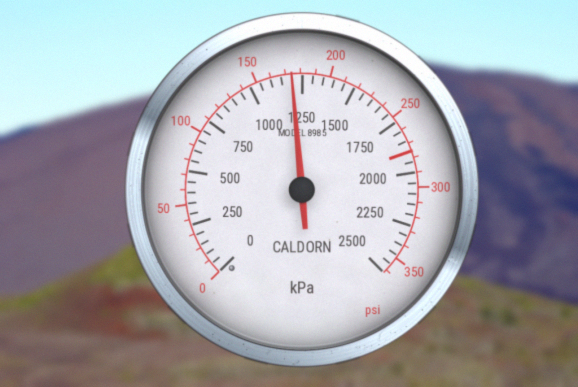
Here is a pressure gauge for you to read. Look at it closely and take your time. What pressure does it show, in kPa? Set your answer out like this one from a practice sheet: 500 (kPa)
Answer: 1200 (kPa)
